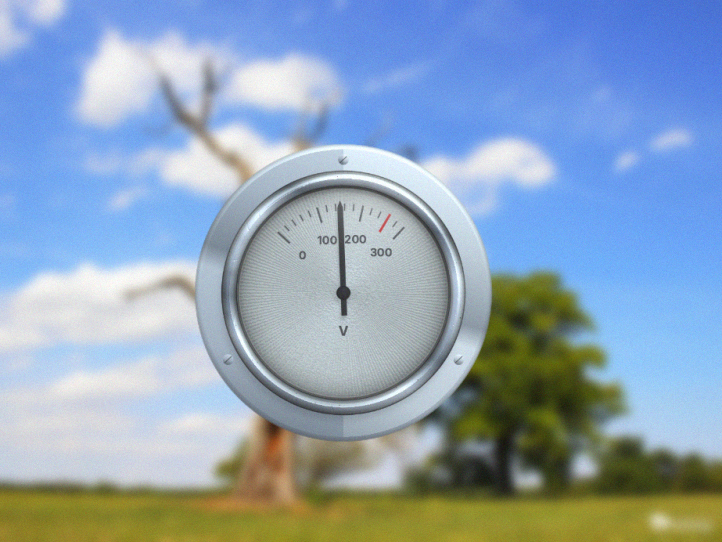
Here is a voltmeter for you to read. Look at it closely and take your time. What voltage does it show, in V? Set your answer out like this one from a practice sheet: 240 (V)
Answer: 150 (V)
